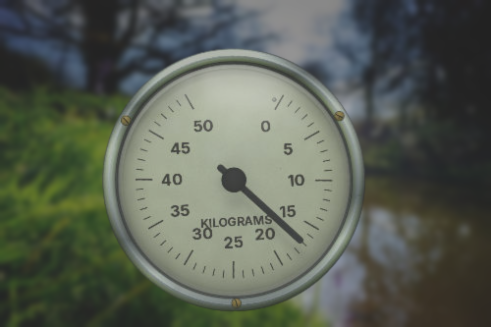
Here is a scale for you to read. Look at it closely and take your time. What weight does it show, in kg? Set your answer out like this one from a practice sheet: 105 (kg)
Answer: 17 (kg)
